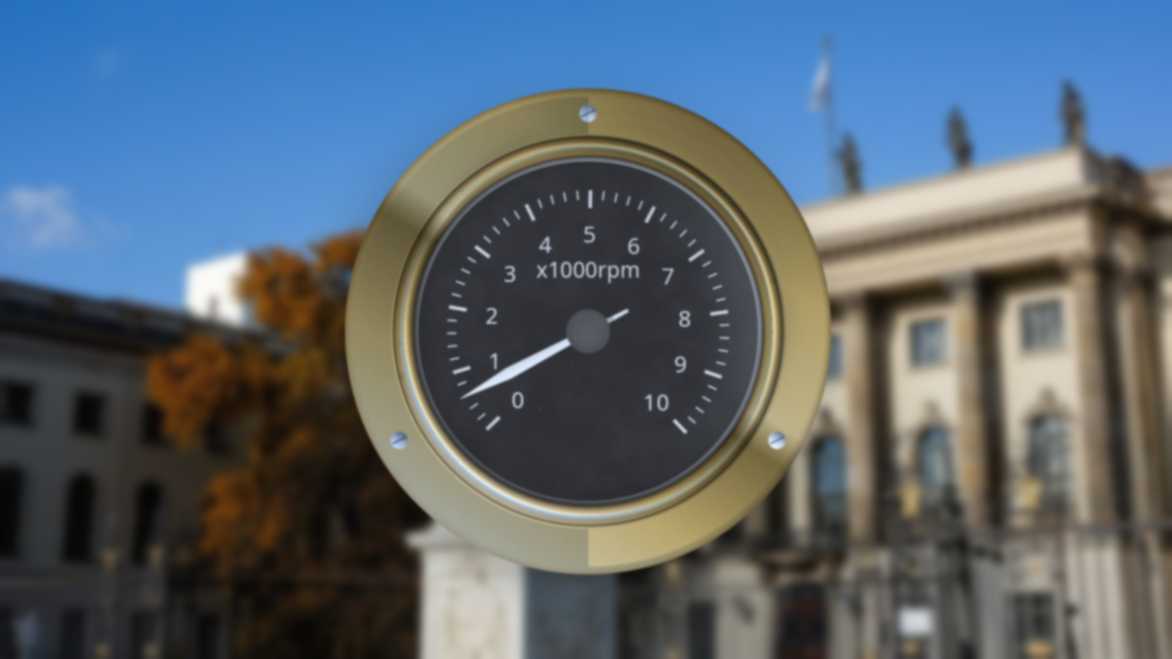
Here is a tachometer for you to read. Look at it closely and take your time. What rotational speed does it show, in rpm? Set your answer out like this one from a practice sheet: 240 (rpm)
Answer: 600 (rpm)
